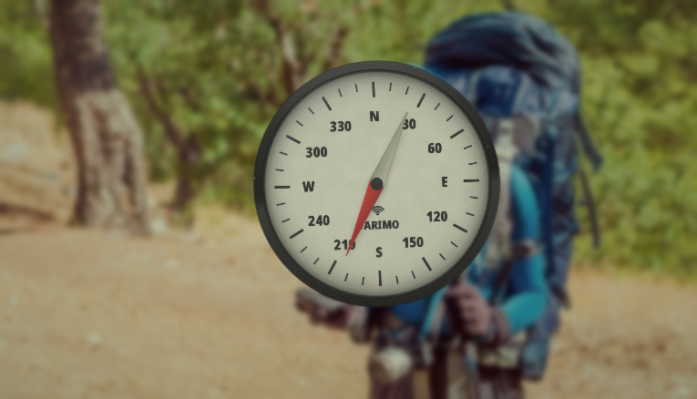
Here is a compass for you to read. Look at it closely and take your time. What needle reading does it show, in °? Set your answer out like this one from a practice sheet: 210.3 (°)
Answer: 205 (°)
